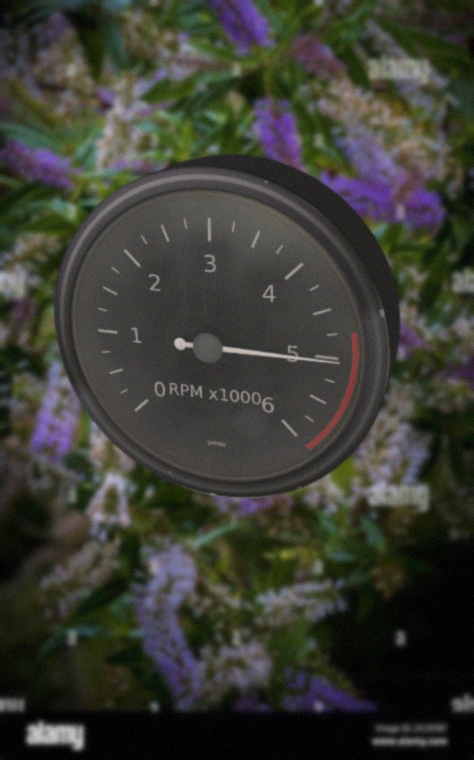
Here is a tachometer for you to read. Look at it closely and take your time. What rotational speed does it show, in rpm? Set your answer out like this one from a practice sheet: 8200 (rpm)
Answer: 5000 (rpm)
